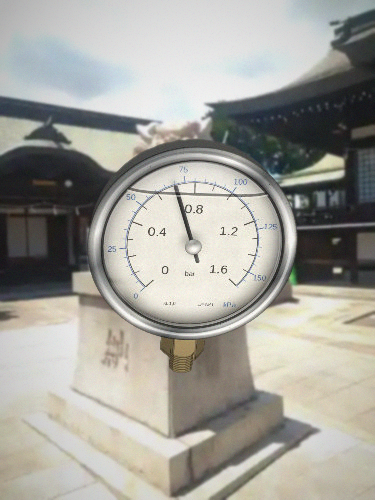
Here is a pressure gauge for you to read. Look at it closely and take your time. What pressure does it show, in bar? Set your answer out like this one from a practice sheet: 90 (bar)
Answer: 0.7 (bar)
